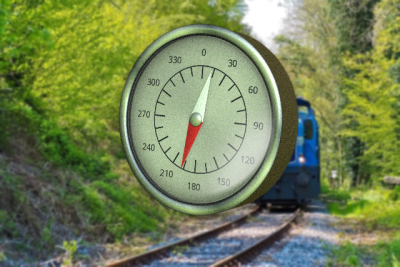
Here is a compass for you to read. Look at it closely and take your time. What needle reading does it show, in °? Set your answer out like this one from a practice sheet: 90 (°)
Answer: 195 (°)
